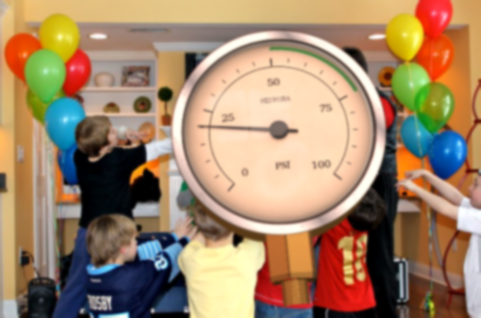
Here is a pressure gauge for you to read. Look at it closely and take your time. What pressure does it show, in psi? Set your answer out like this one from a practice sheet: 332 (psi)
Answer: 20 (psi)
